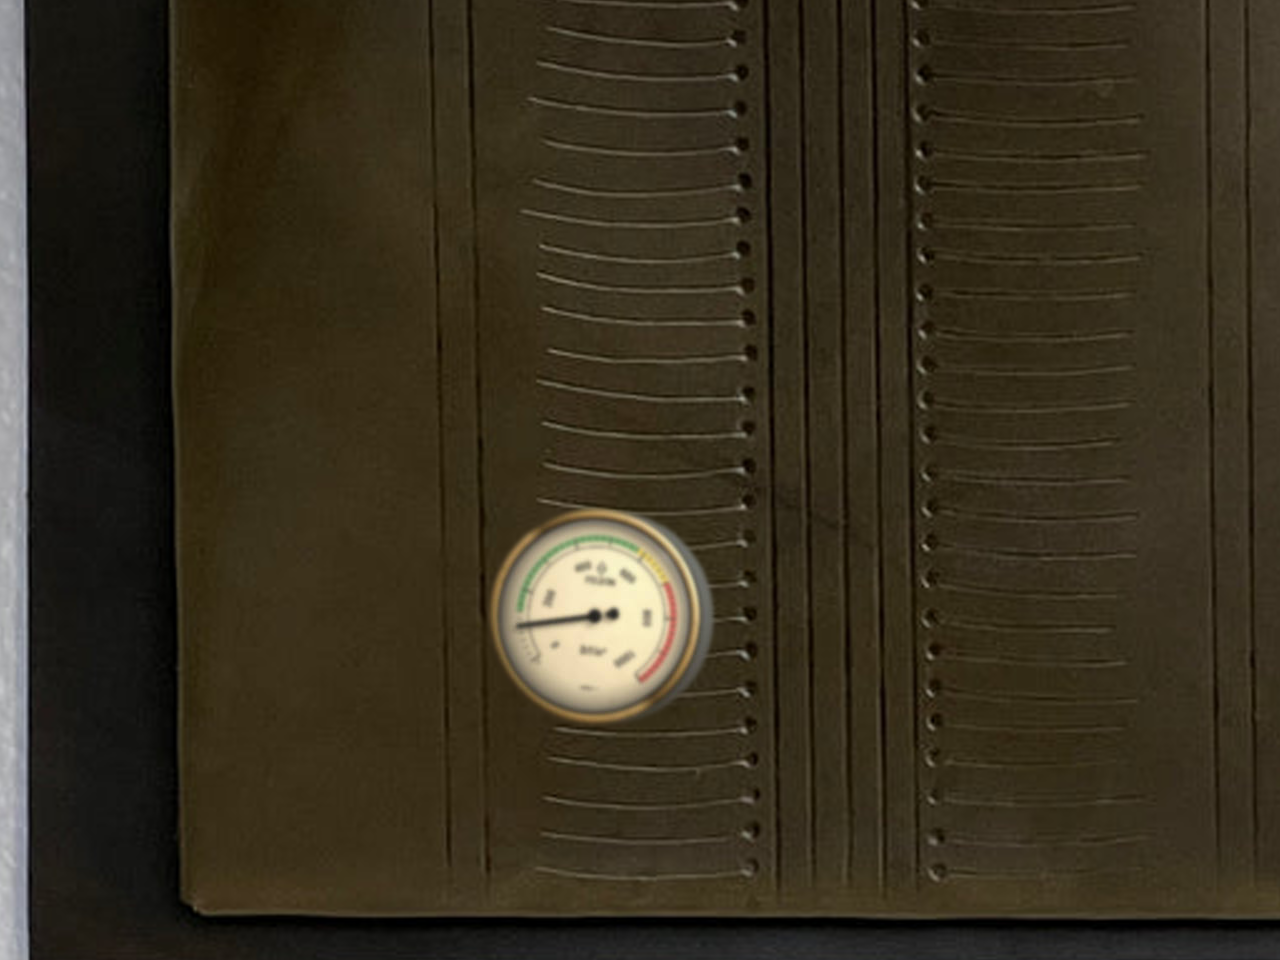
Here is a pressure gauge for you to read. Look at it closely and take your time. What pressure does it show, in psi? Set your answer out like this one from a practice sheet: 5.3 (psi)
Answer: 100 (psi)
